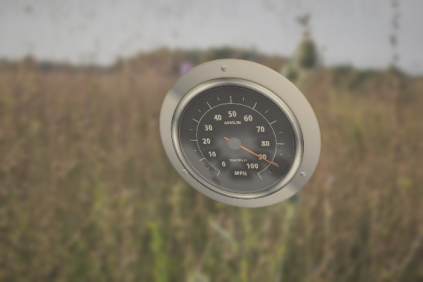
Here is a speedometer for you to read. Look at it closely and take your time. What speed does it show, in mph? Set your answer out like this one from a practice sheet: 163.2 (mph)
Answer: 90 (mph)
